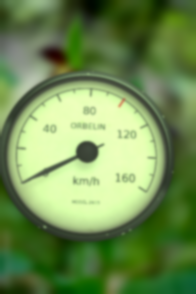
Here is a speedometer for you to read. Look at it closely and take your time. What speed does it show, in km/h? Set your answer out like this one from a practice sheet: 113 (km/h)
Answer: 0 (km/h)
